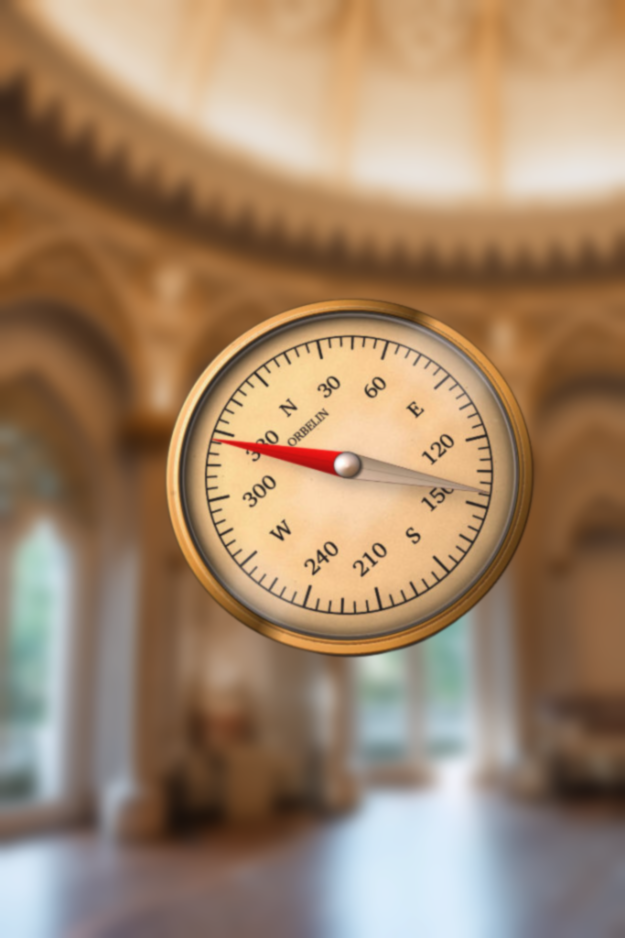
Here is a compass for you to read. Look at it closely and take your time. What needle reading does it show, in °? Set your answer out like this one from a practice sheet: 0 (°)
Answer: 325 (°)
